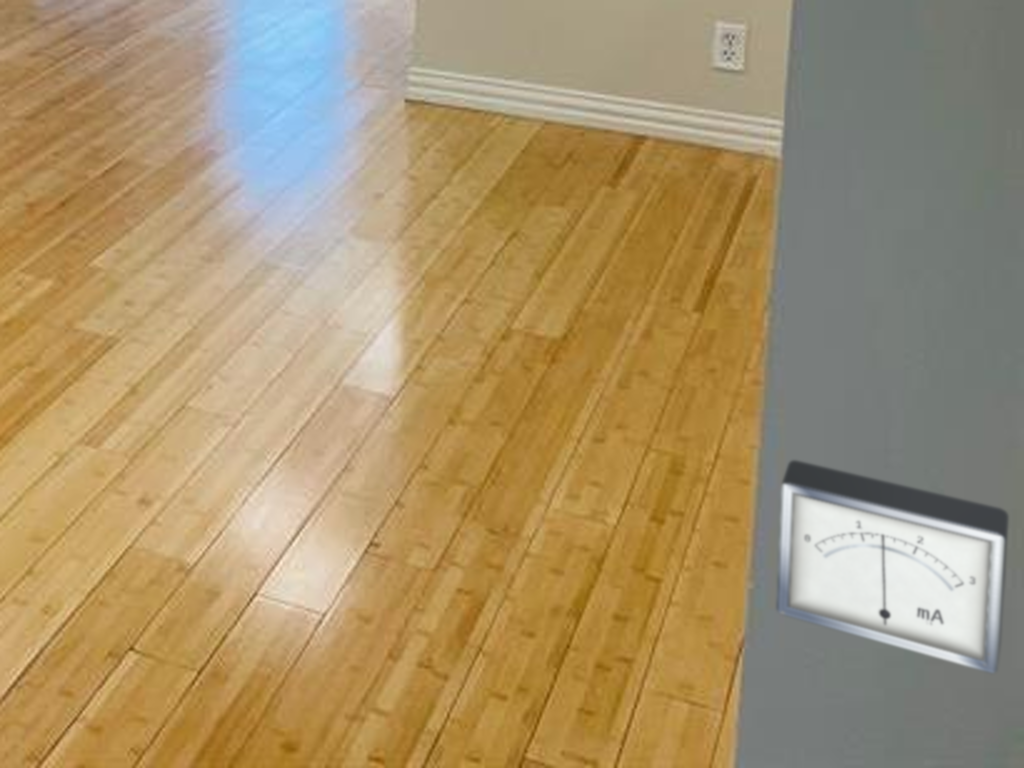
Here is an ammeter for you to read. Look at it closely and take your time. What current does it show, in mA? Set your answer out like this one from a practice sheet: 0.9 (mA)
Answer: 1.4 (mA)
